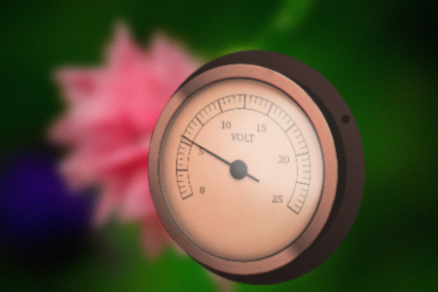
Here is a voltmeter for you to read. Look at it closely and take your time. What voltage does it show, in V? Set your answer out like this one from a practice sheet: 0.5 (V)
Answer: 5.5 (V)
